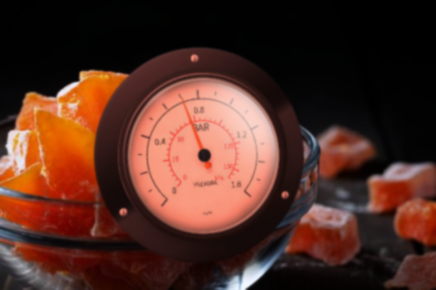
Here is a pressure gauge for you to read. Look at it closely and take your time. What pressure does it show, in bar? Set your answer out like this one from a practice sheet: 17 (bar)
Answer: 0.7 (bar)
